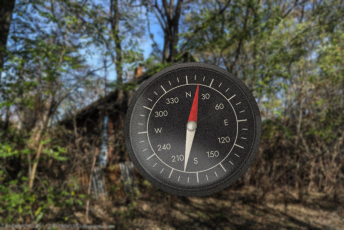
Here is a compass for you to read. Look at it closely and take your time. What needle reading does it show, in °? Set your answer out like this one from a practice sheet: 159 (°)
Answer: 15 (°)
